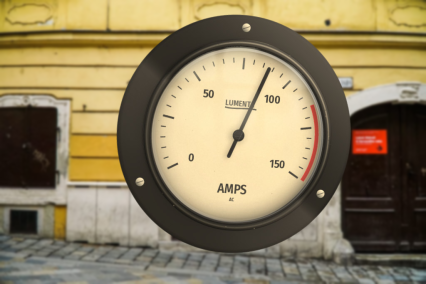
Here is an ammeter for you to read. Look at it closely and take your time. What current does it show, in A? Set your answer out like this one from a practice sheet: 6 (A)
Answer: 87.5 (A)
